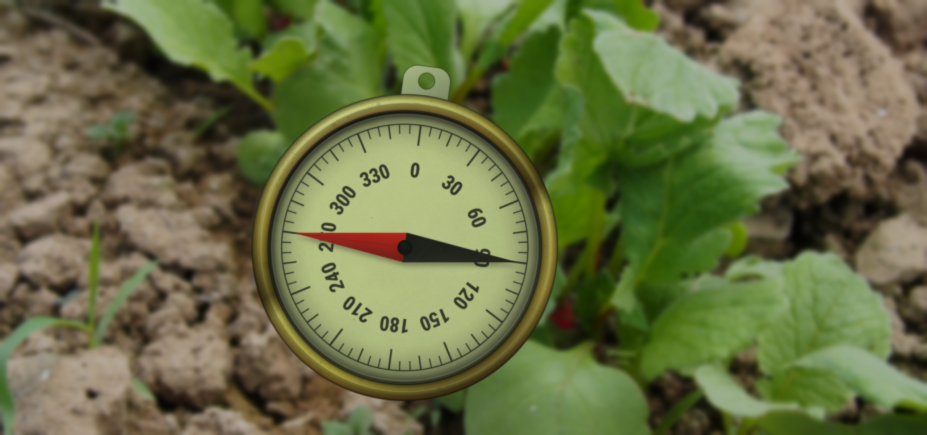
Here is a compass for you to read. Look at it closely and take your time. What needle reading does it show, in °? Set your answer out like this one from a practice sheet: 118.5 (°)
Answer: 270 (°)
